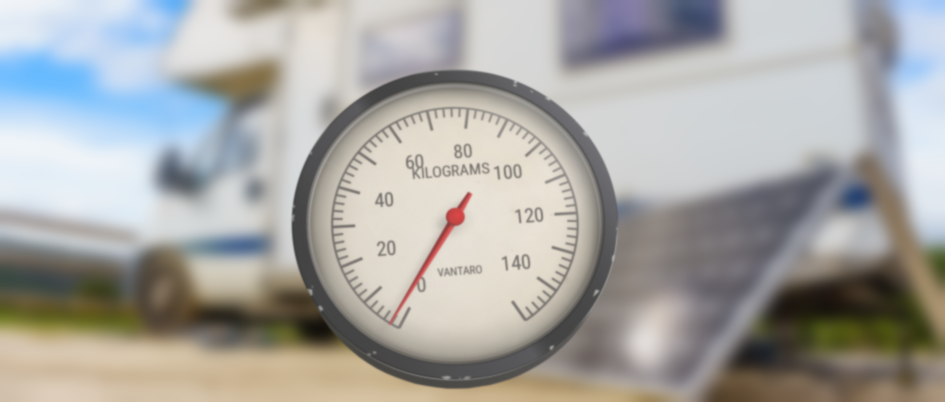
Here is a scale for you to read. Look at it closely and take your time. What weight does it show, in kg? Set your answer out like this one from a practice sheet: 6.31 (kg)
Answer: 2 (kg)
